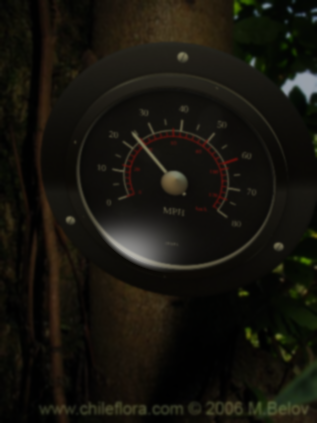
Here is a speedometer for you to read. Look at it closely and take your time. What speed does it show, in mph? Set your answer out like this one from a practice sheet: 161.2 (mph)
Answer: 25 (mph)
